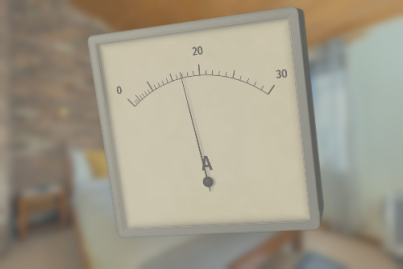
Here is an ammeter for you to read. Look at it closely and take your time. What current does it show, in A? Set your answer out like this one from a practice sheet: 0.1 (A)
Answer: 17 (A)
